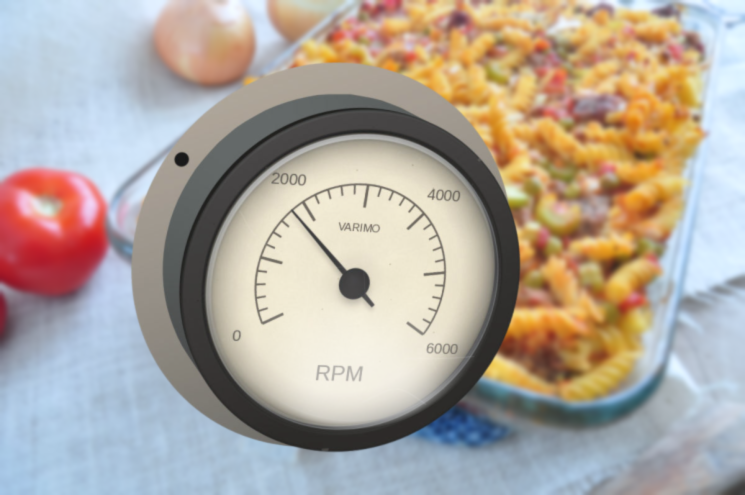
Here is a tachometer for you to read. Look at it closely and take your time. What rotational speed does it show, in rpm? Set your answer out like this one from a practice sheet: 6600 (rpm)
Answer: 1800 (rpm)
